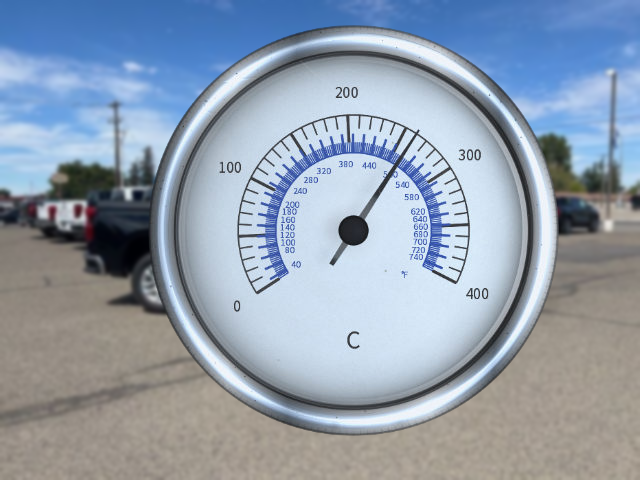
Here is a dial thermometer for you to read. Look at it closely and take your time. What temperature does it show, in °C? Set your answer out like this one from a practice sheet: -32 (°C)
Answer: 260 (°C)
